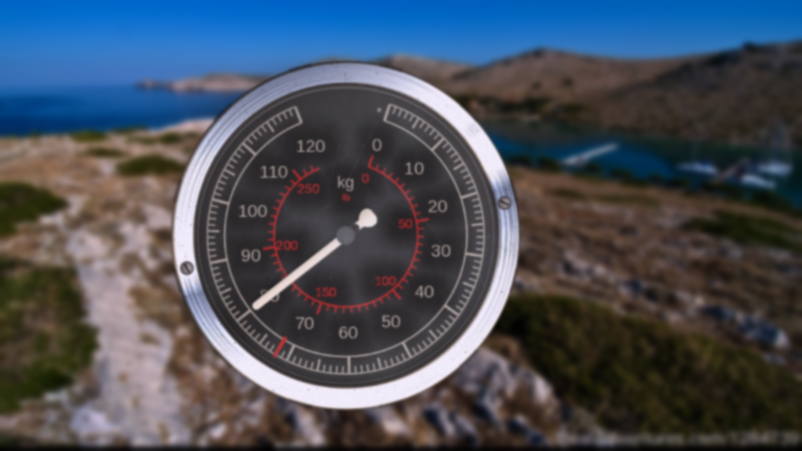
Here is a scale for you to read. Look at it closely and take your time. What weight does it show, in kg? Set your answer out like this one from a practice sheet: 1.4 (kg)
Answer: 80 (kg)
